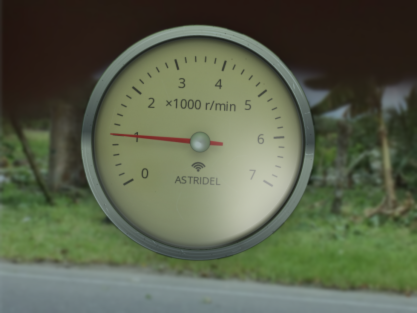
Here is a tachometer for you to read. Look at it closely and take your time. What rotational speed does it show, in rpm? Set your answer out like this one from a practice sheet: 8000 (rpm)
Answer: 1000 (rpm)
